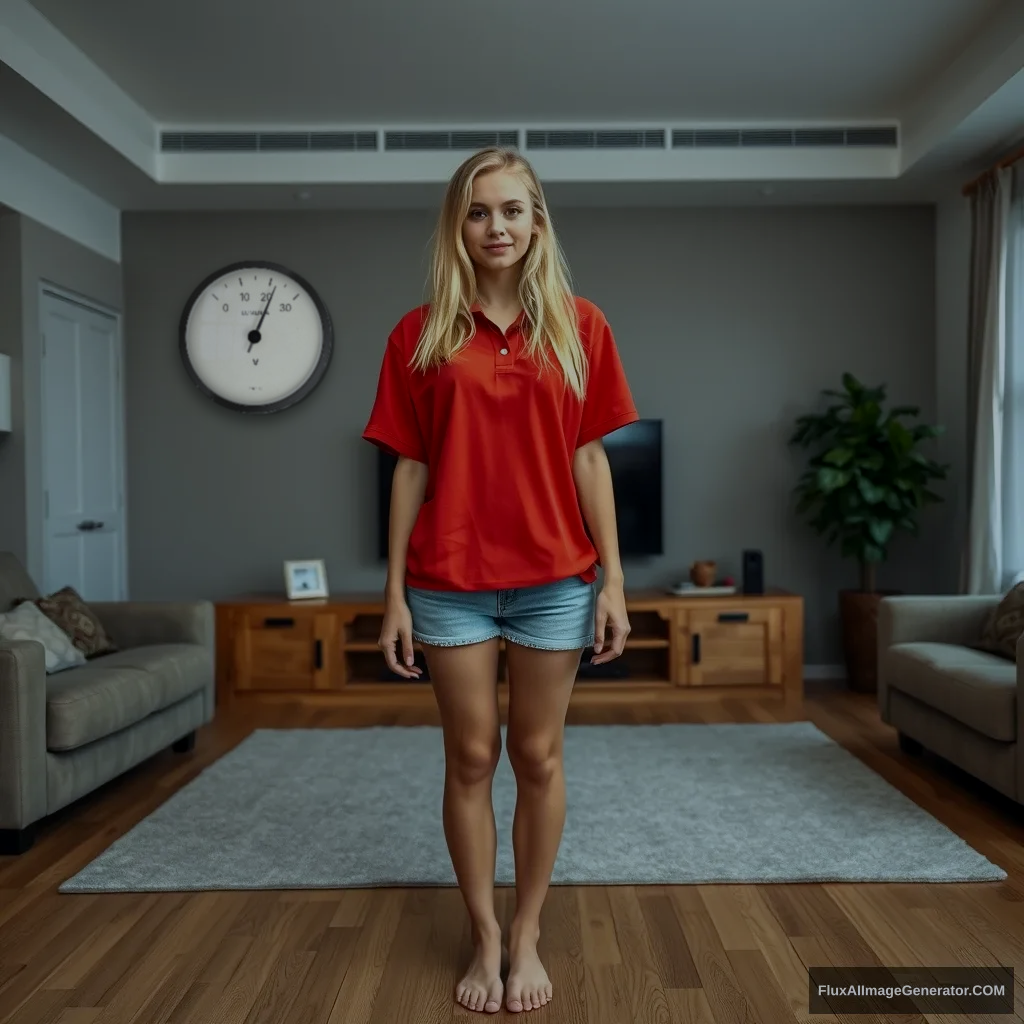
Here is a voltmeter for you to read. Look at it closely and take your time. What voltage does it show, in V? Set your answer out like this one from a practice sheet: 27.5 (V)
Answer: 22.5 (V)
